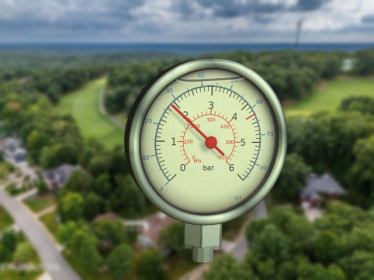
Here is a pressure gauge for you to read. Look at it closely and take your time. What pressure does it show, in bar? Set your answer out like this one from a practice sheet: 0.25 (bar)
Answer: 1.9 (bar)
